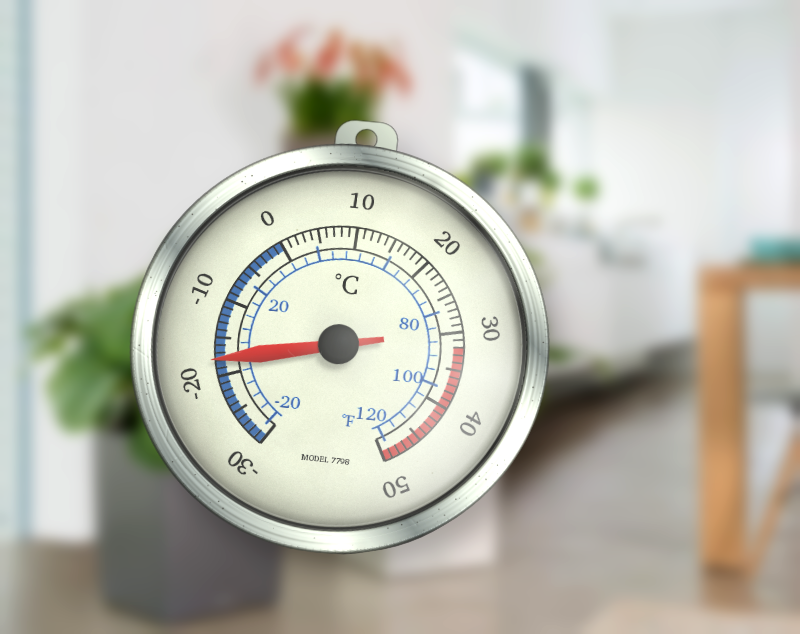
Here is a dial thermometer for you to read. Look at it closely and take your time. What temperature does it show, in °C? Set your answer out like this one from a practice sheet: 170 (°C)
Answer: -18 (°C)
